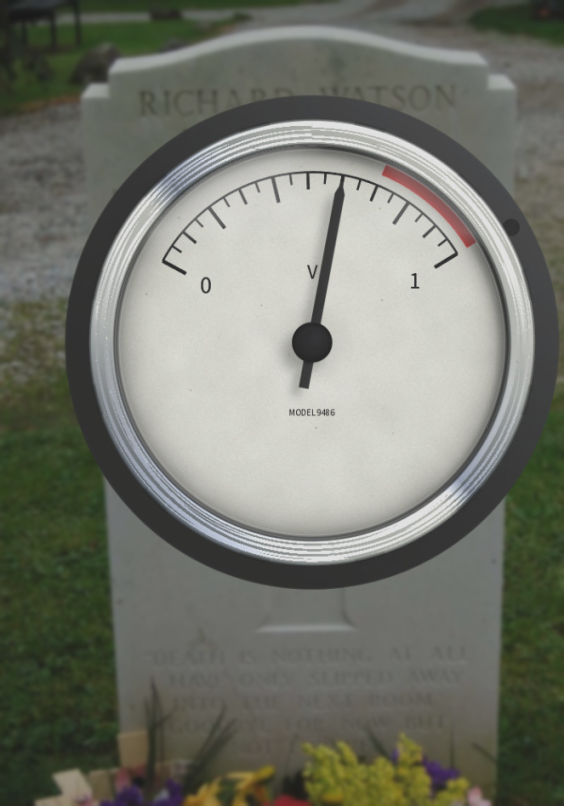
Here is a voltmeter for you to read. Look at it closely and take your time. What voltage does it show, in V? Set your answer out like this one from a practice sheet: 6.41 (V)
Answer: 0.6 (V)
